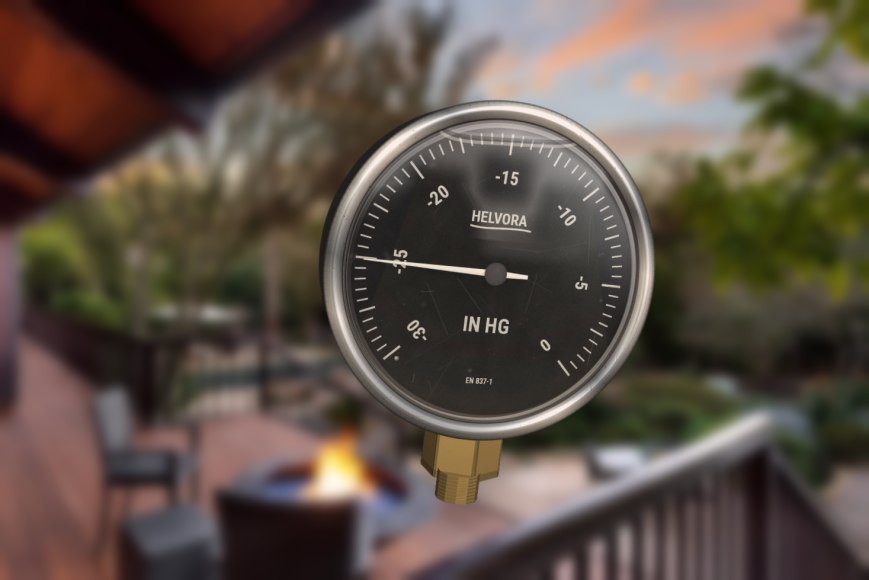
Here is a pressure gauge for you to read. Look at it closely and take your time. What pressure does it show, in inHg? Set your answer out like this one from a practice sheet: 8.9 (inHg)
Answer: -25 (inHg)
